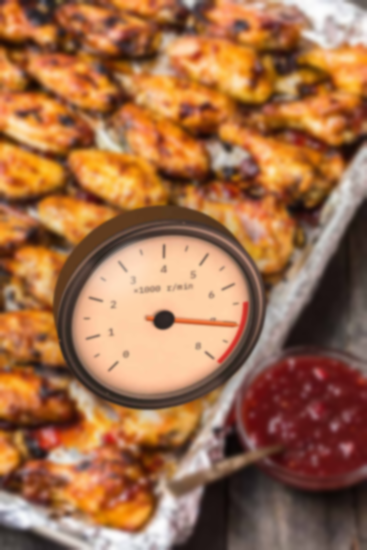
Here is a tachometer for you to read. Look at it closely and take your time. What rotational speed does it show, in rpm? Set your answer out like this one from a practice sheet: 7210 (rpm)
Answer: 7000 (rpm)
